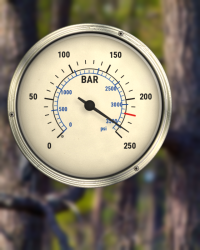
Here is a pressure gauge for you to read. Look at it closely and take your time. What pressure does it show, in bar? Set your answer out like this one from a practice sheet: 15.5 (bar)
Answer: 240 (bar)
